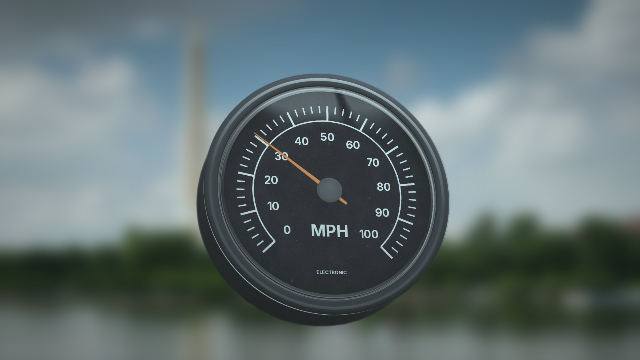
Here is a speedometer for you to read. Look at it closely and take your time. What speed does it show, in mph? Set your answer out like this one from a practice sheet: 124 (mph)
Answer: 30 (mph)
